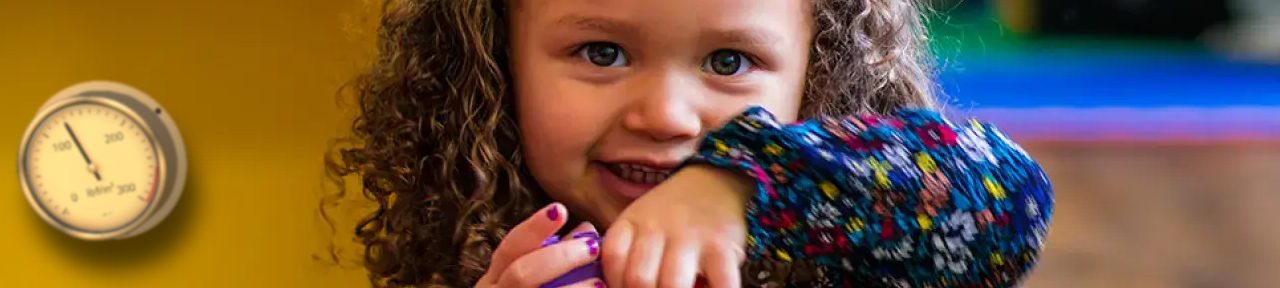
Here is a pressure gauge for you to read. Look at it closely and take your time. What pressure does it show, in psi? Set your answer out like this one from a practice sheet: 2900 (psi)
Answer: 130 (psi)
